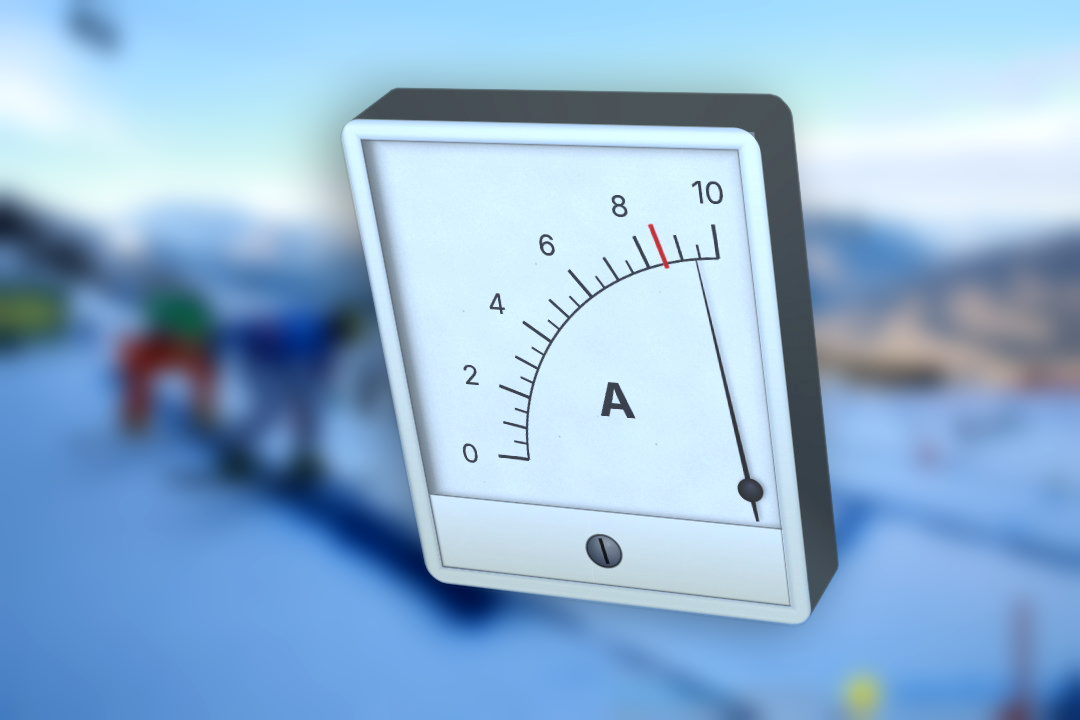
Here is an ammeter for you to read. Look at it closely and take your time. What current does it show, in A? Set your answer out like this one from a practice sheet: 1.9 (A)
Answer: 9.5 (A)
